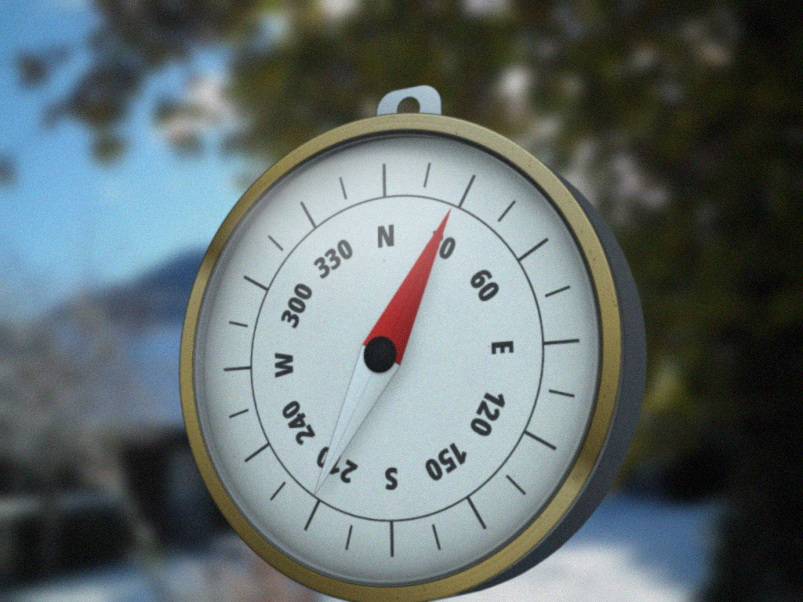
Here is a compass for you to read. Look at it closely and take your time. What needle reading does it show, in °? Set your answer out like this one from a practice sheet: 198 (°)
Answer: 30 (°)
